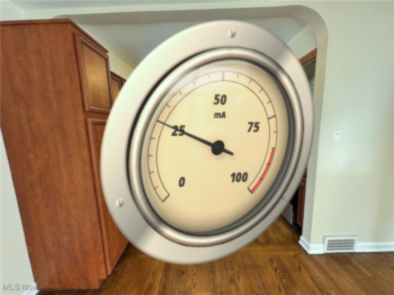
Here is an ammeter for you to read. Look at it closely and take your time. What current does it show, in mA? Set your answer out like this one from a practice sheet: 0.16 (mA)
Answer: 25 (mA)
